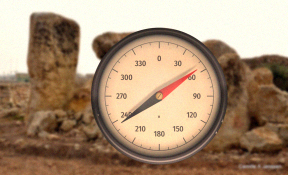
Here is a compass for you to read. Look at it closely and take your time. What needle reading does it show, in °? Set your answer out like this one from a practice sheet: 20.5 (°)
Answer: 55 (°)
